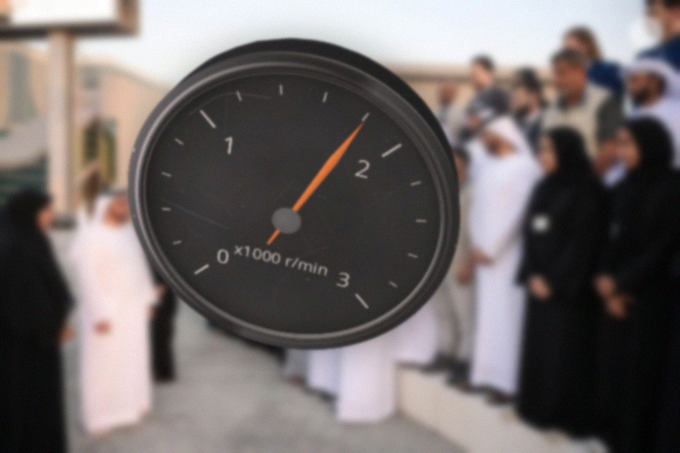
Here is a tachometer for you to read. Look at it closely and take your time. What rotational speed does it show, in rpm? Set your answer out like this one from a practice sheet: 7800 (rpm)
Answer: 1800 (rpm)
